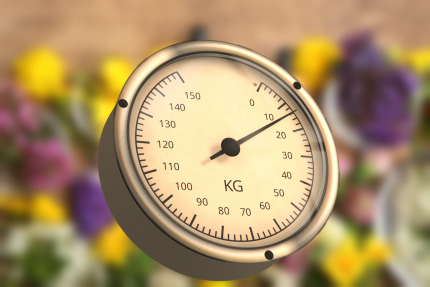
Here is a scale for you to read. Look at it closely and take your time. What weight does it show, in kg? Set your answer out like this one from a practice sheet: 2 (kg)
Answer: 14 (kg)
